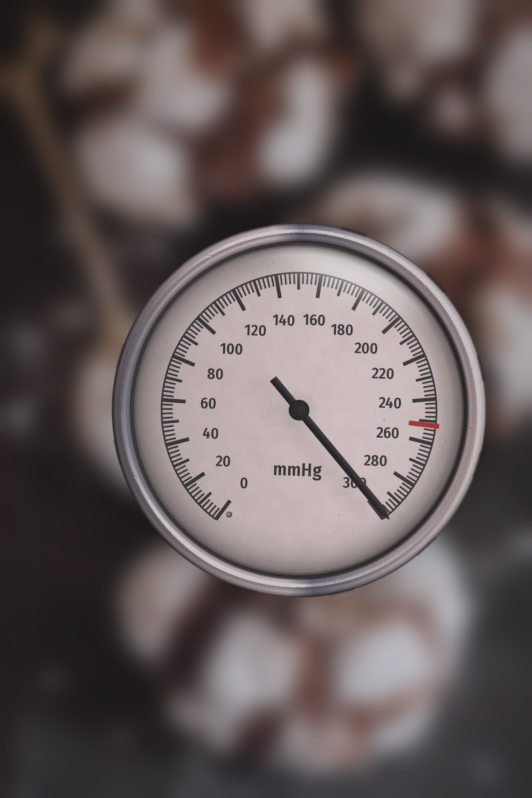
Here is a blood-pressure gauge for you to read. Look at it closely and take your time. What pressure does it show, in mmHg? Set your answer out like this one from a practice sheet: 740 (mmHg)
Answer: 298 (mmHg)
